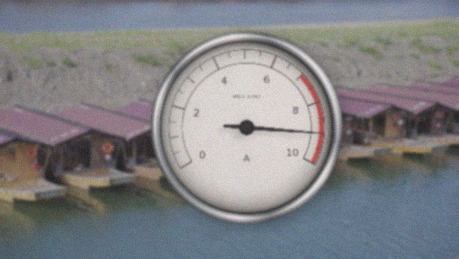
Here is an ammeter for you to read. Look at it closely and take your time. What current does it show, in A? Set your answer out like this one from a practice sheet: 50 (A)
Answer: 9 (A)
